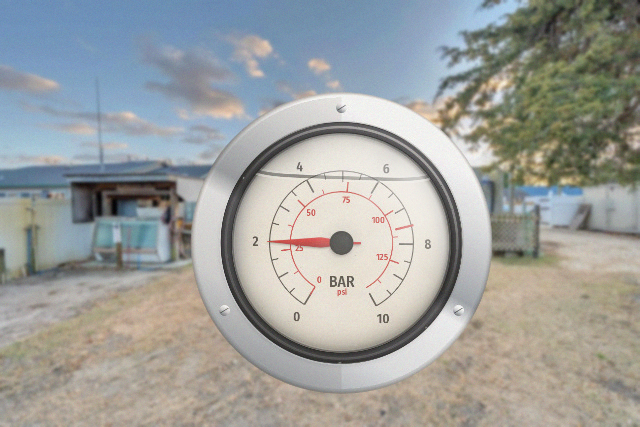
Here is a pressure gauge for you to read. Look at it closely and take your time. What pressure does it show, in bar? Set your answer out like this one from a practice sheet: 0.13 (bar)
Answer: 2 (bar)
